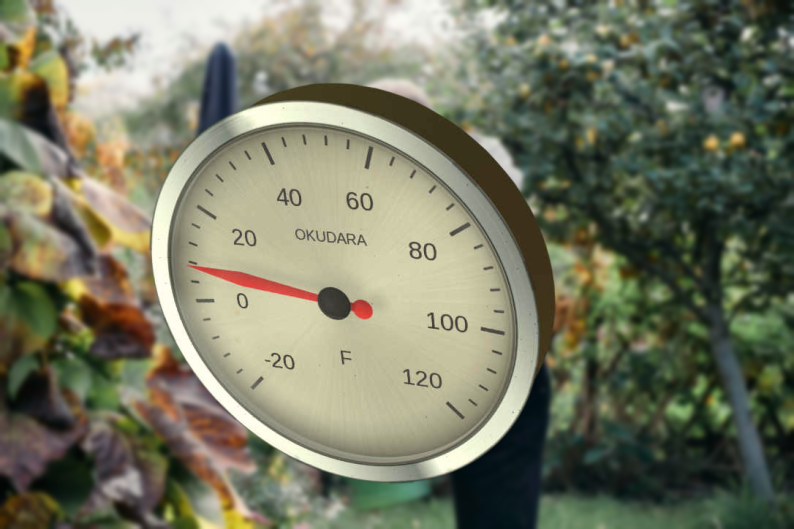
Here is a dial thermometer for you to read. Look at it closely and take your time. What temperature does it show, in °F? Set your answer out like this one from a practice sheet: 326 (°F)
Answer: 8 (°F)
